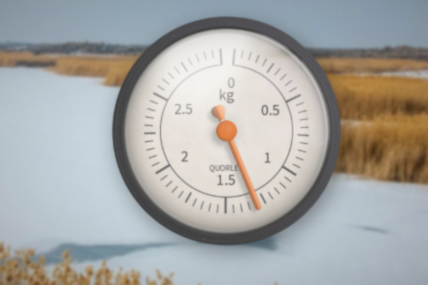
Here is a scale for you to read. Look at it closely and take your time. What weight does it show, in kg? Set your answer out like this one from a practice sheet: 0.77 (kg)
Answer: 1.3 (kg)
